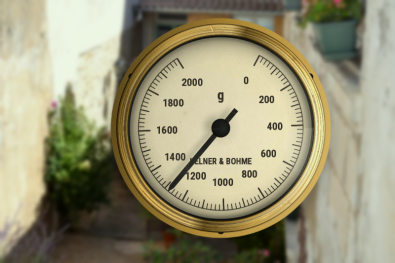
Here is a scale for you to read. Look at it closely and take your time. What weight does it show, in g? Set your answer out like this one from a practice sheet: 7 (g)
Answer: 1280 (g)
